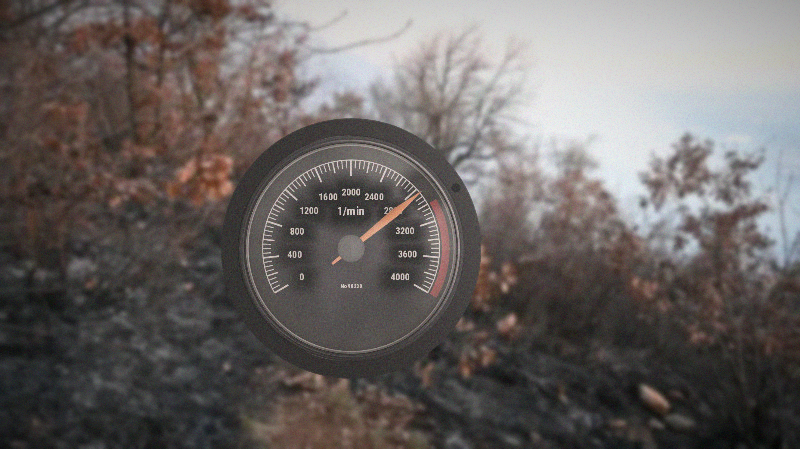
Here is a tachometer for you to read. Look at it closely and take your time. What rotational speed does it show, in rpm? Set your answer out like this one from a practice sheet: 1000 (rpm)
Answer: 2850 (rpm)
